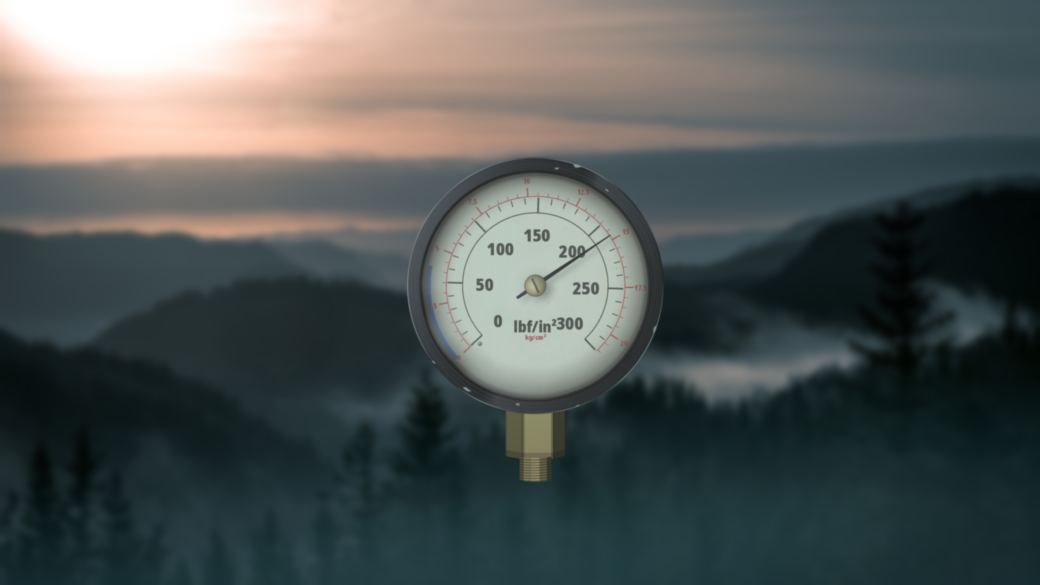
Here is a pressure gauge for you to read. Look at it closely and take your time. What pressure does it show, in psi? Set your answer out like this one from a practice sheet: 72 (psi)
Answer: 210 (psi)
